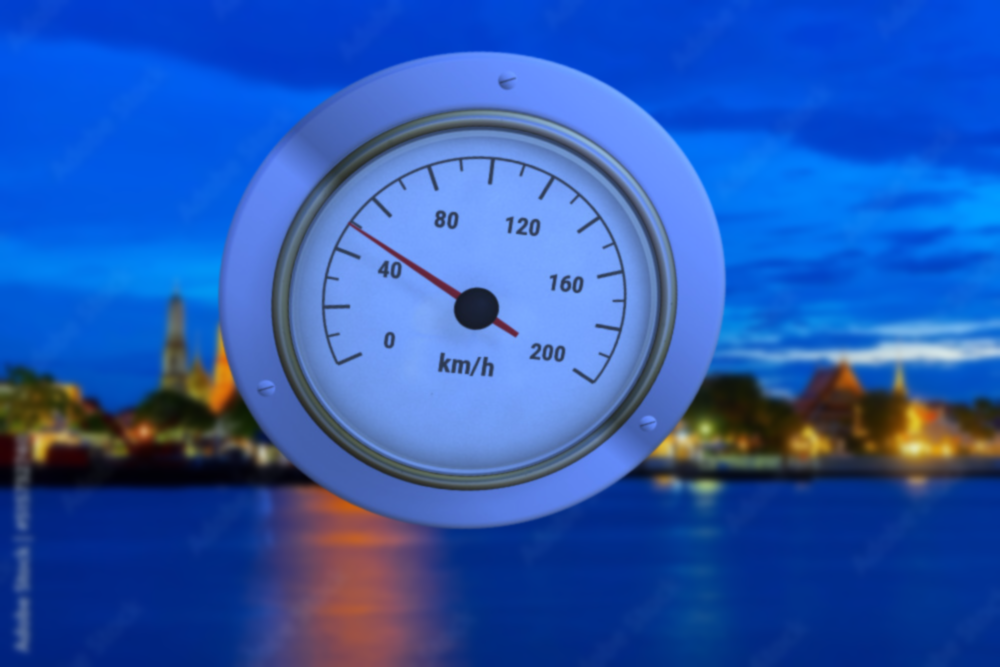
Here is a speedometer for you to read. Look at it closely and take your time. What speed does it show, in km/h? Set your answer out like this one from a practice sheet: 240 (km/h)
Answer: 50 (km/h)
